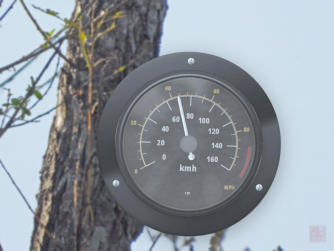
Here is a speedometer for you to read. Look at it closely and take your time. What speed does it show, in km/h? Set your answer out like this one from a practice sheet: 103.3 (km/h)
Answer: 70 (km/h)
